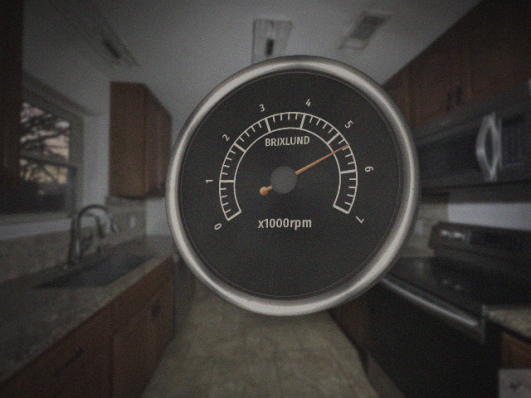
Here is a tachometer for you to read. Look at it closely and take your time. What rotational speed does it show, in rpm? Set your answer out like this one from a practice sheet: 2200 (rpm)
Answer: 5400 (rpm)
